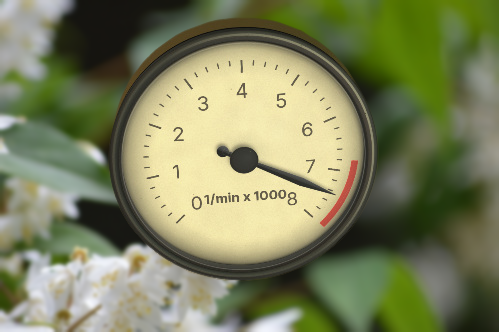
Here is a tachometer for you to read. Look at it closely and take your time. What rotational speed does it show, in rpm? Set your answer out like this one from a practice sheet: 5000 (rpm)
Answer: 7400 (rpm)
